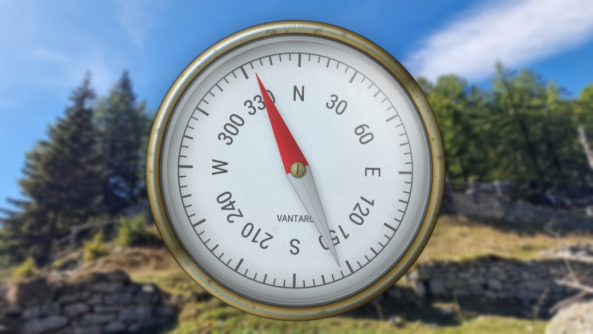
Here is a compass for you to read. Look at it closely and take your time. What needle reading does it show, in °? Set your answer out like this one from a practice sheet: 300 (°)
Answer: 335 (°)
